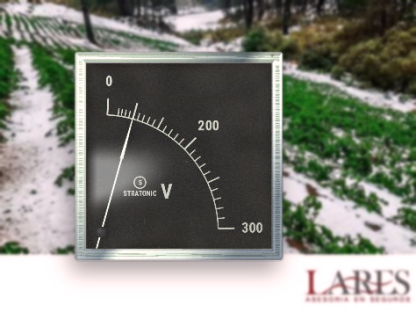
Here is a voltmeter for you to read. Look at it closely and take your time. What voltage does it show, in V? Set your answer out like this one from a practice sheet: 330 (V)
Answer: 100 (V)
